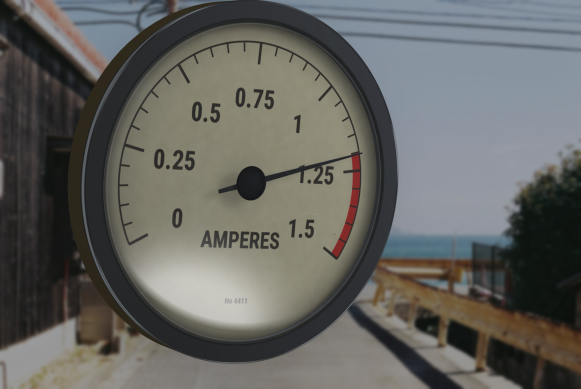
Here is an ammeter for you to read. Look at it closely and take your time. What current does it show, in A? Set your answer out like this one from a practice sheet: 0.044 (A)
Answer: 1.2 (A)
